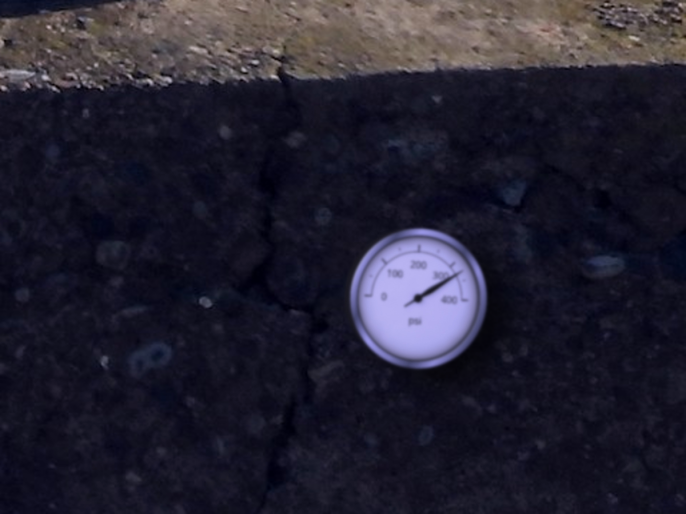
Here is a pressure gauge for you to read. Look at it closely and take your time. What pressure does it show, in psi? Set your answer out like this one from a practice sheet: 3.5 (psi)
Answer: 325 (psi)
